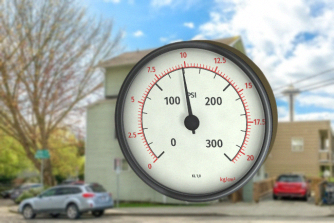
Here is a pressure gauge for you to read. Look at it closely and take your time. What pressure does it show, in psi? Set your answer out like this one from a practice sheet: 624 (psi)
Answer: 140 (psi)
